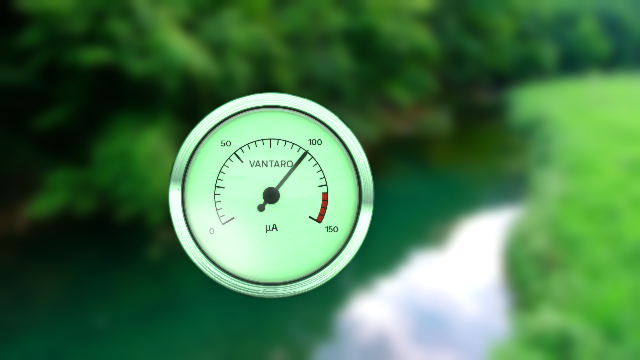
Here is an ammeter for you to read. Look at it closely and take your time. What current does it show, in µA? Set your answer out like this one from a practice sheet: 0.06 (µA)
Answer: 100 (µA)
